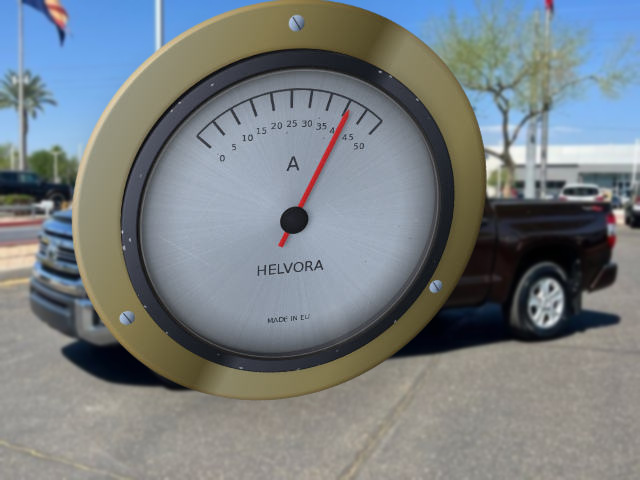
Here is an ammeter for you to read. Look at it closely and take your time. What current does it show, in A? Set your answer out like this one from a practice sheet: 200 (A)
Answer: 40 (A)
